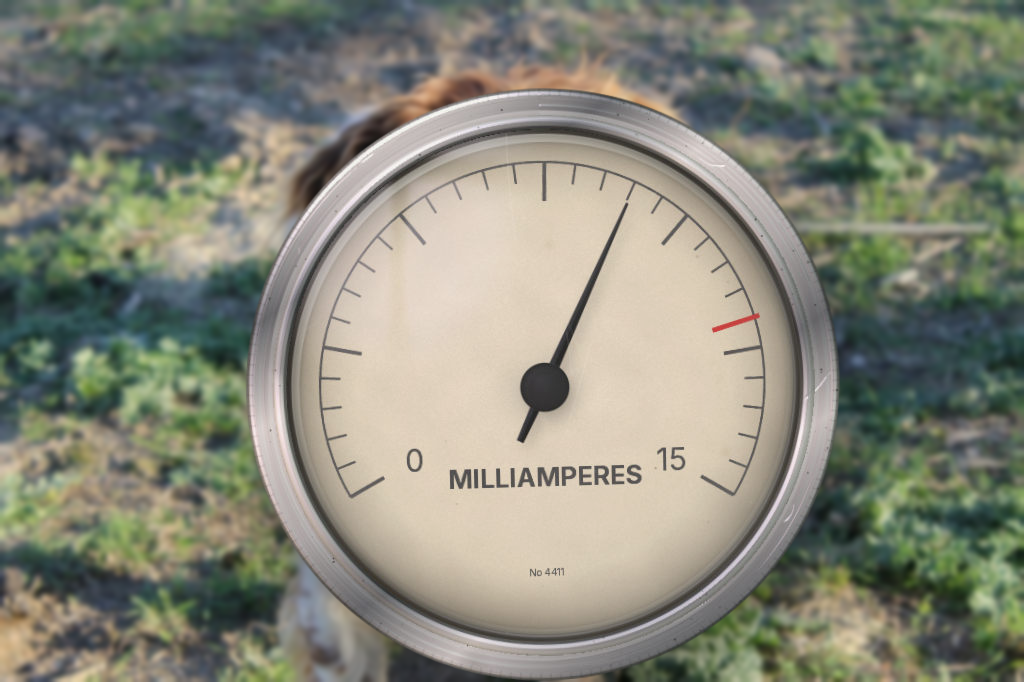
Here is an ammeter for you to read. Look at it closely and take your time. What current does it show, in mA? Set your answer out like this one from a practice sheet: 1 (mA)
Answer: 9 (mA)
